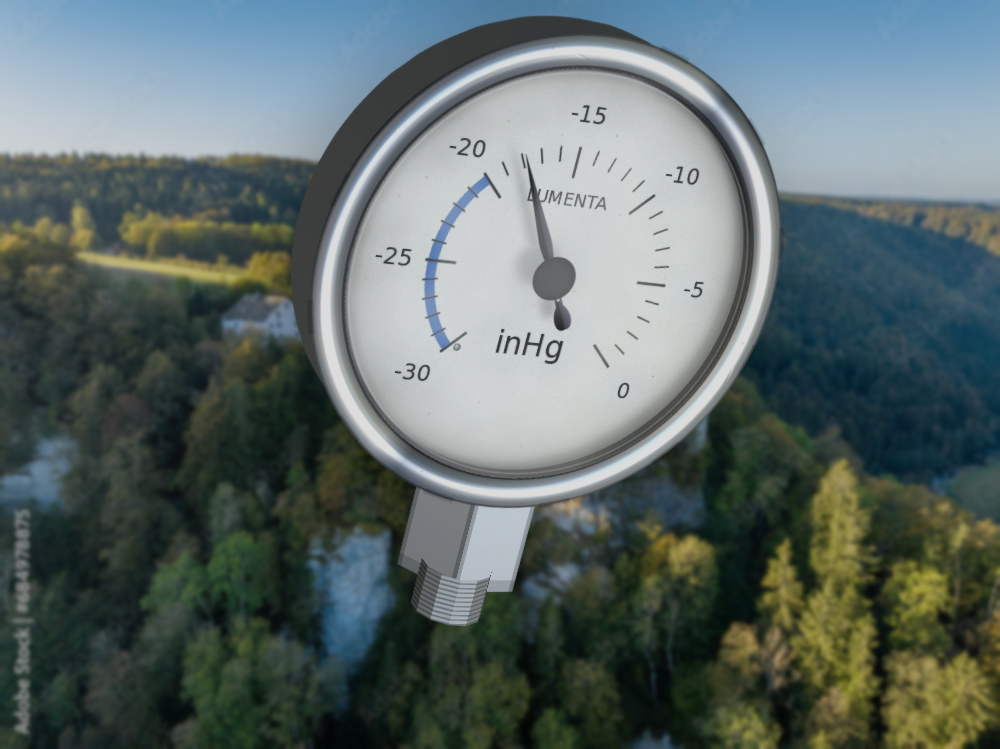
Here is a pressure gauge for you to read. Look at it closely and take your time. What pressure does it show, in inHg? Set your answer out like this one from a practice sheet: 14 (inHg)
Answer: -18 (inHg)
